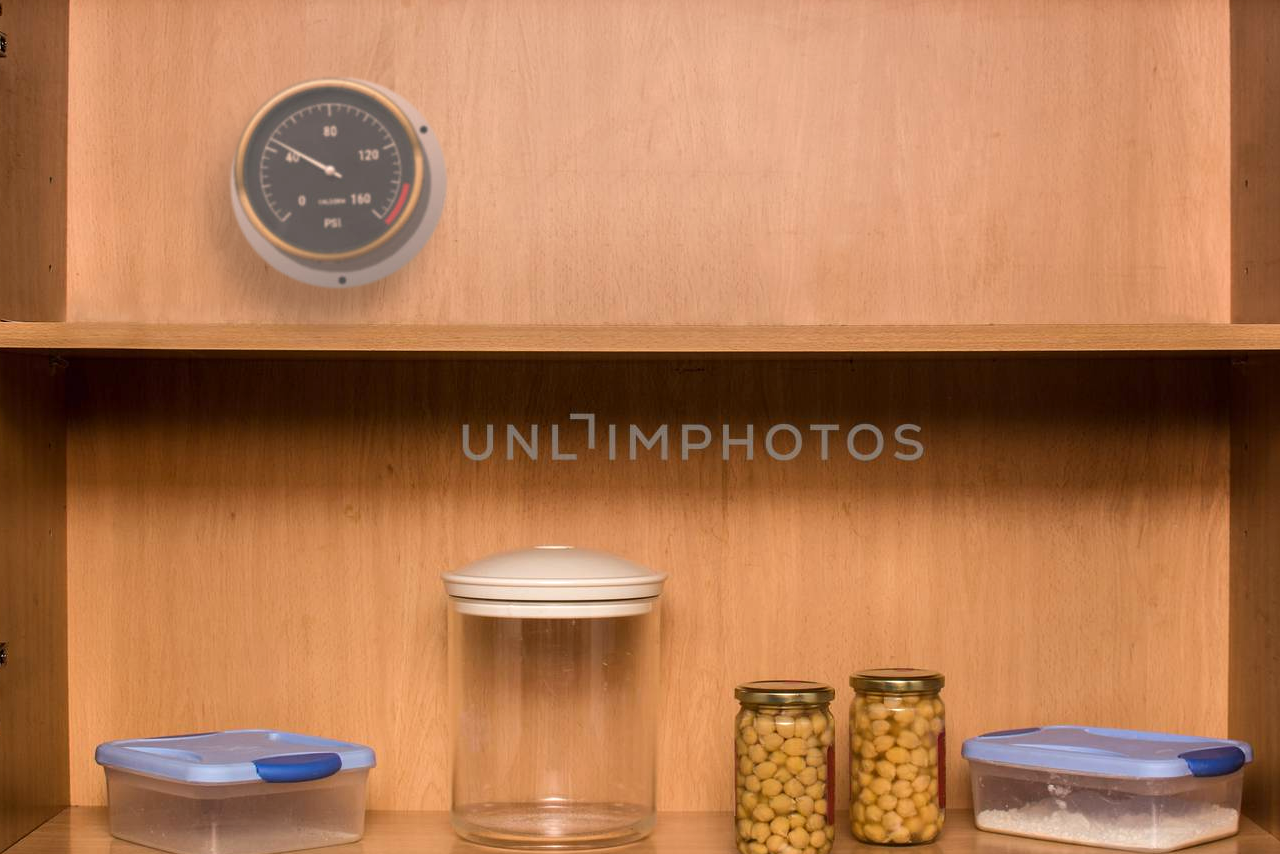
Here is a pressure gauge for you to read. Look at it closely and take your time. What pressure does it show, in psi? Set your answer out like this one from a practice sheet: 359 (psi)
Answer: 45 (psi)
